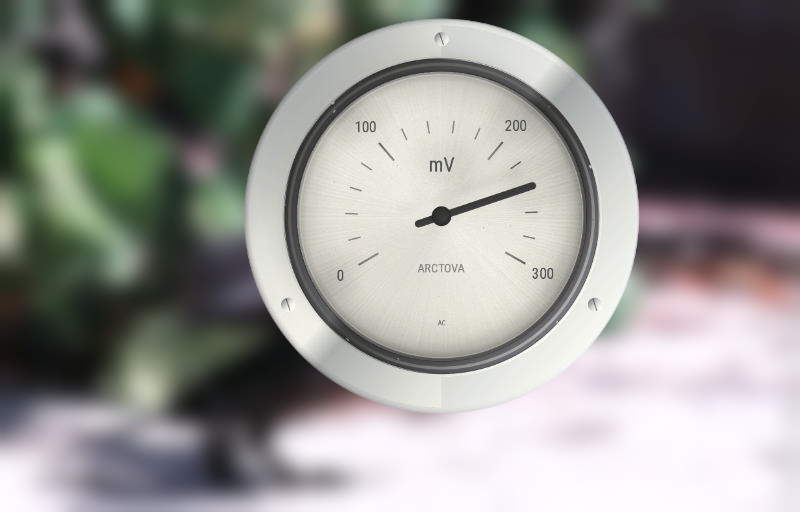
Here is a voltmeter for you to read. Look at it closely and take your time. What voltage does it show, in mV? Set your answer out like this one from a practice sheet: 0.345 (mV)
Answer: 240 (mV)
